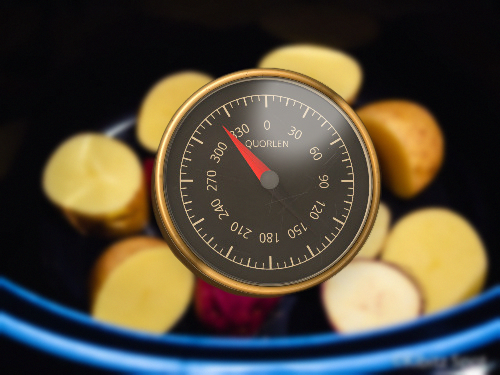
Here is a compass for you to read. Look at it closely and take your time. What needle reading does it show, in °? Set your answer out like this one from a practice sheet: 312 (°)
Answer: 320 (°)
